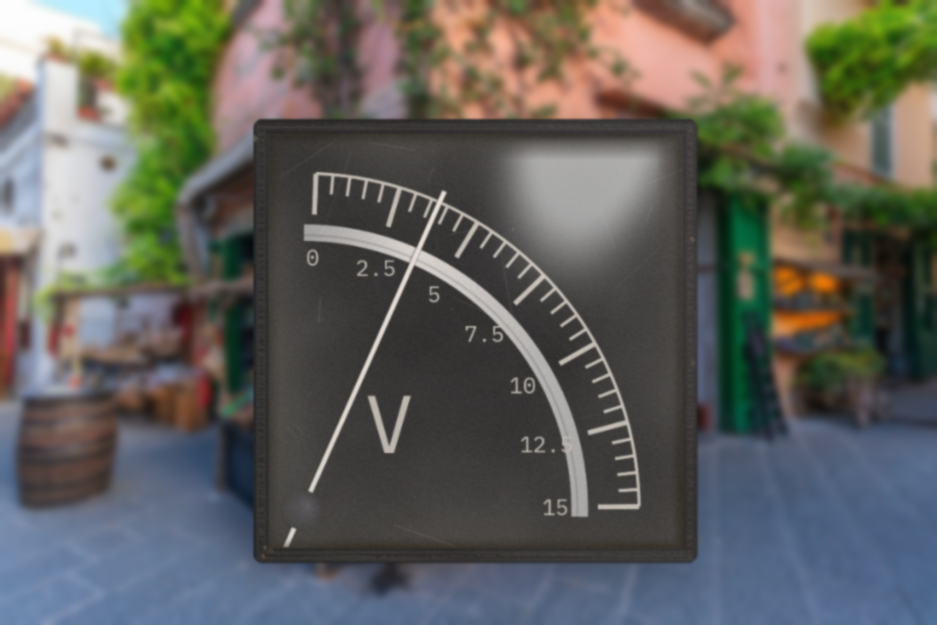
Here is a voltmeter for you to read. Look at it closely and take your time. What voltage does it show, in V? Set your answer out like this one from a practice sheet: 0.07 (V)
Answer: 3.75 (V)
